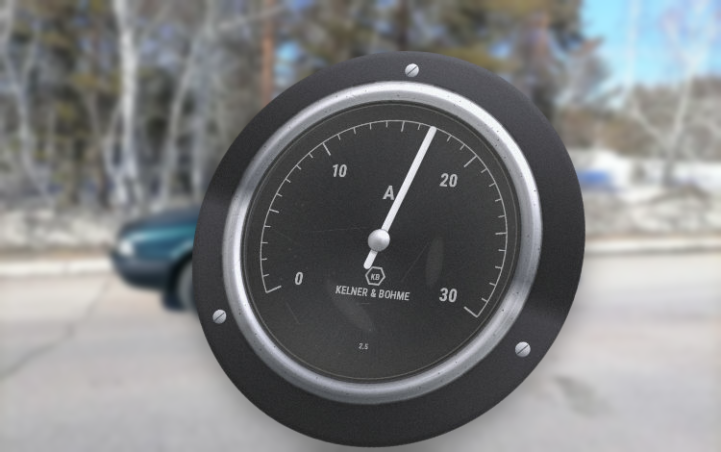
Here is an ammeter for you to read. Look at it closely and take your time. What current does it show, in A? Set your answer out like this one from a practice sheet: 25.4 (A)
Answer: 17 (A)
